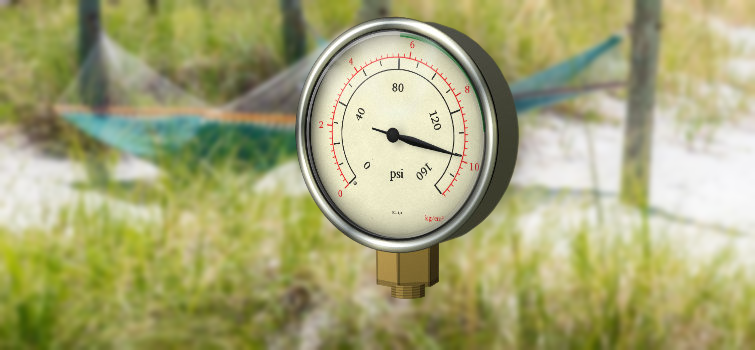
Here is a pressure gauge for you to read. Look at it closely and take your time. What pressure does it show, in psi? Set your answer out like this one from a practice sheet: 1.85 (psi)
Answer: 140 (psi)
